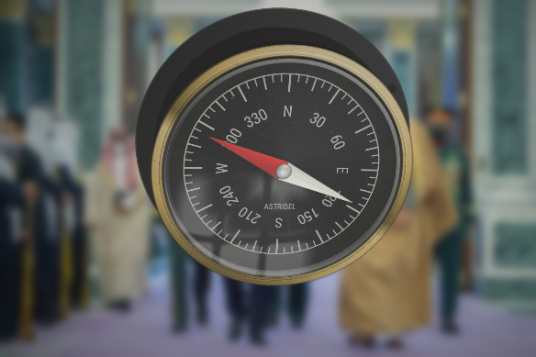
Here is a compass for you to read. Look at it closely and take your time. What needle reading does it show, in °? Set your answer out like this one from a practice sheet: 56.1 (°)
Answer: 295 (°)
